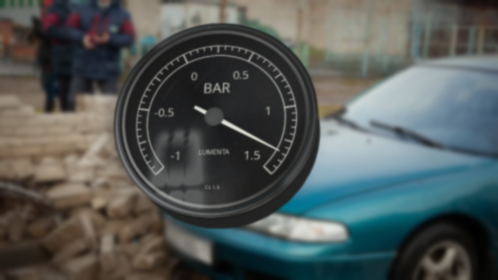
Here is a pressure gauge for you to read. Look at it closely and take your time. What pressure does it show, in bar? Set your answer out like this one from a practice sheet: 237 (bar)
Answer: 1.35 (bar)
